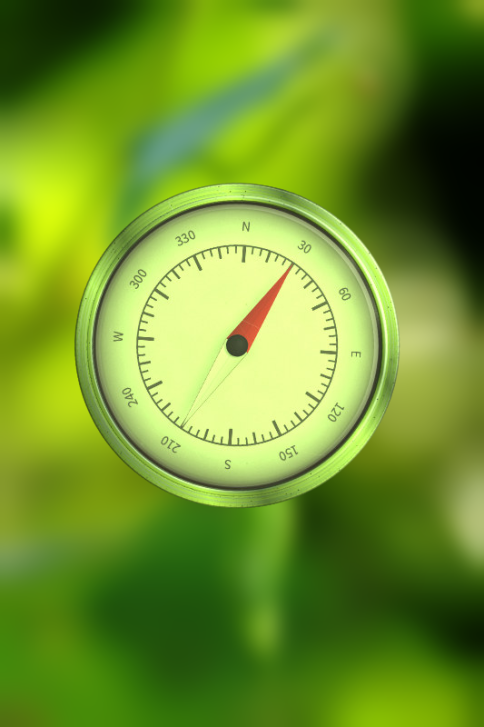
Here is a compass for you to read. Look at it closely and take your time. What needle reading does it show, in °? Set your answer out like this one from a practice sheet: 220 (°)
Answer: 30 (°)
